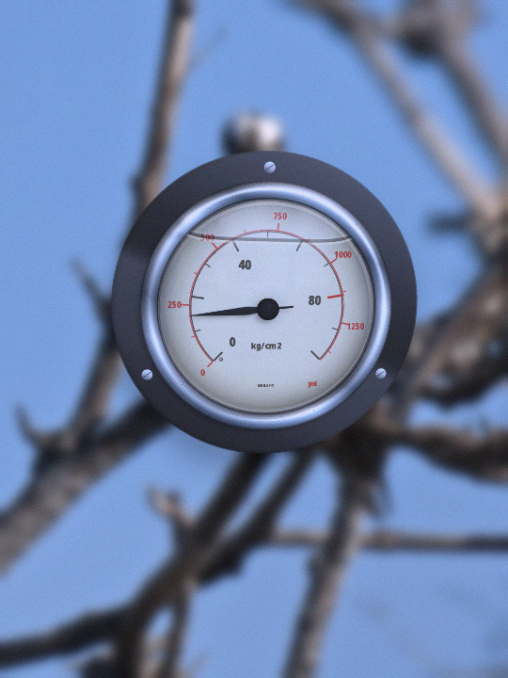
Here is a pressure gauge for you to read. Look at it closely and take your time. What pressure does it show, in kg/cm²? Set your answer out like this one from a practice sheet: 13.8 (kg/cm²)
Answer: 15 (kg/cm²)
